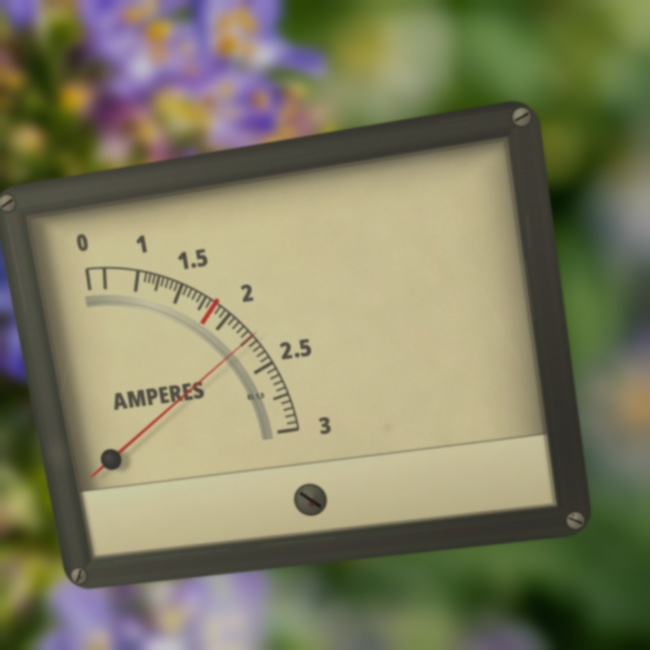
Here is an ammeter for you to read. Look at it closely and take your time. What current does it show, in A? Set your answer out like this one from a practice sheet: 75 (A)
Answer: 2.25 (A)
